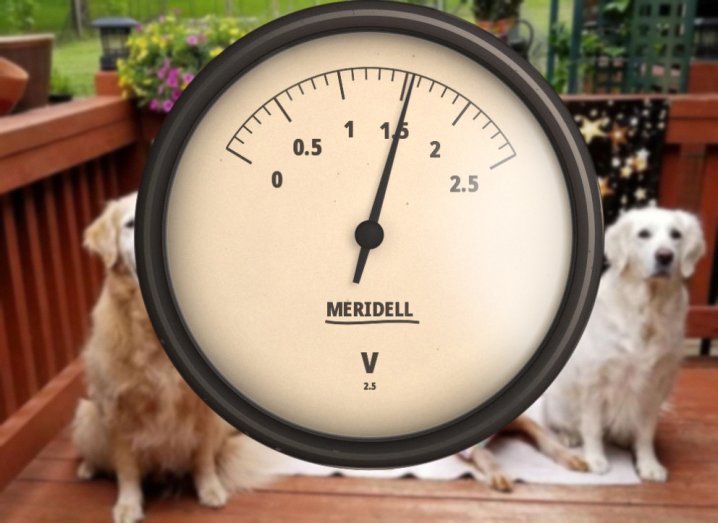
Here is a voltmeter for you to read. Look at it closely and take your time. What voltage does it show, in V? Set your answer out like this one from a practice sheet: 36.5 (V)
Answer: 1.55 (V)
